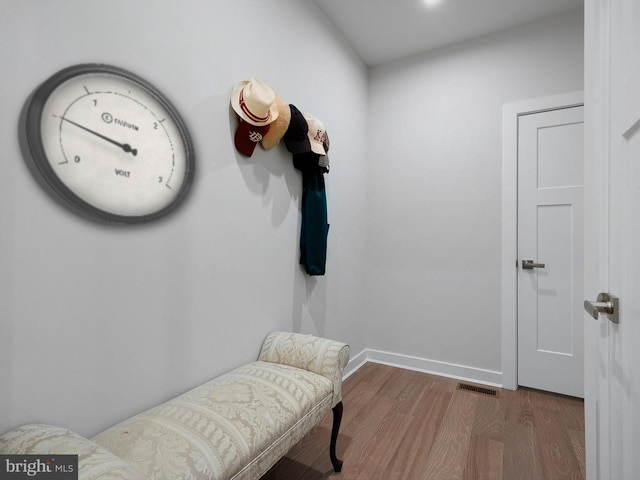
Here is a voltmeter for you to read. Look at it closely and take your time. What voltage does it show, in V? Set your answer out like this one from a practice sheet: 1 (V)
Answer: 0.5 (V)
